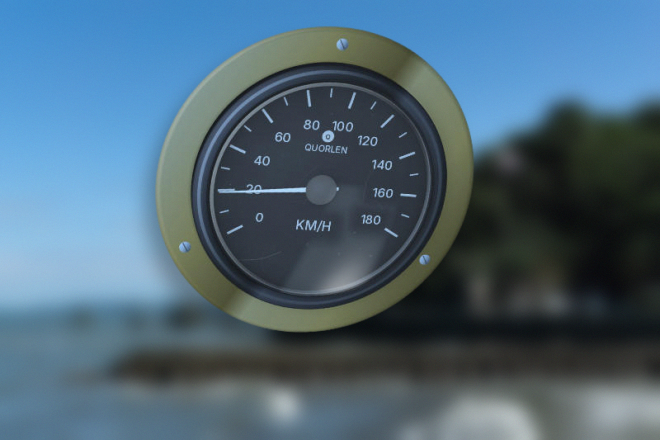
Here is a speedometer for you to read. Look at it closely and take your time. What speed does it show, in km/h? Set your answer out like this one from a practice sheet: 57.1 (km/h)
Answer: 20 (km/h)
